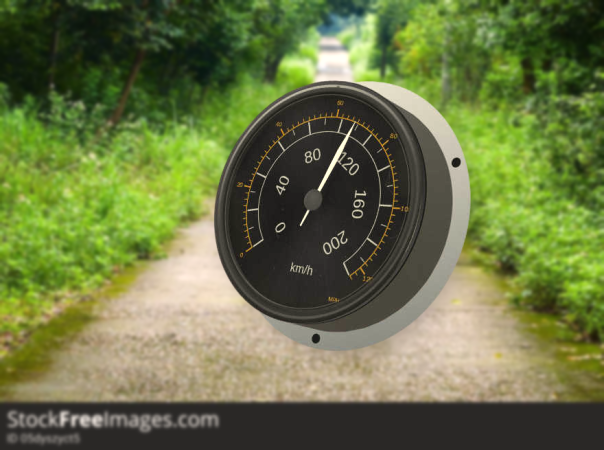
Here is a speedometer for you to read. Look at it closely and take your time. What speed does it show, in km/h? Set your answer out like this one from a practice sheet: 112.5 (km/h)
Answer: 110 (km/h)
